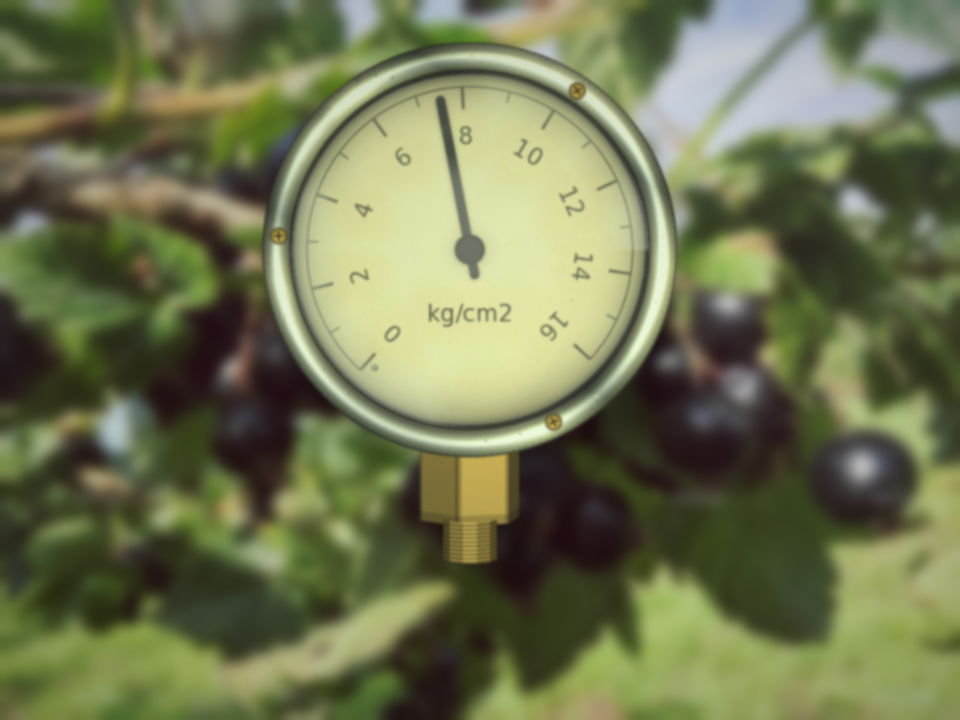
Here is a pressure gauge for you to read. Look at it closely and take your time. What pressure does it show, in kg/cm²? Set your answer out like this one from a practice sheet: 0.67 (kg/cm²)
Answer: 7.5 (kg/cm²)
